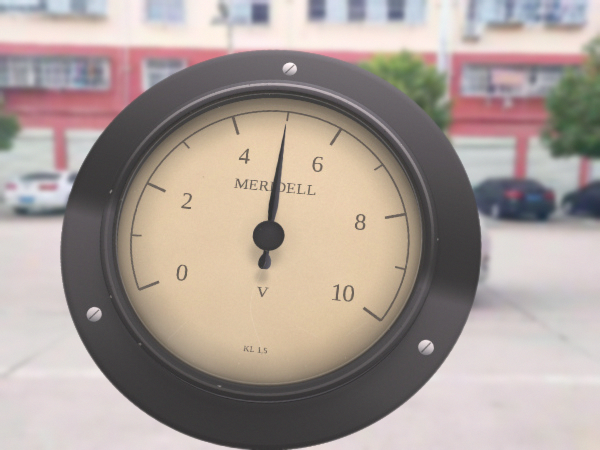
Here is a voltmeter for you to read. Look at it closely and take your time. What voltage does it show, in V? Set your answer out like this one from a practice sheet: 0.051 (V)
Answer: 5 (V)
